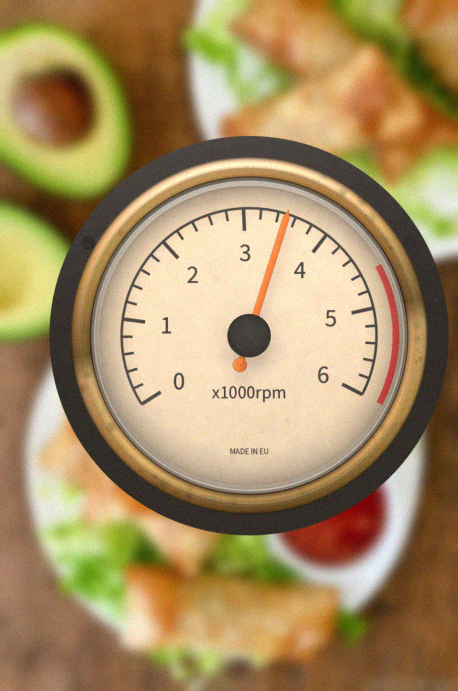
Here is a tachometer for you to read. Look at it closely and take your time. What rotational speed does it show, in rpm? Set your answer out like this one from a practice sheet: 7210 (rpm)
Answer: 3500 (rpm)
